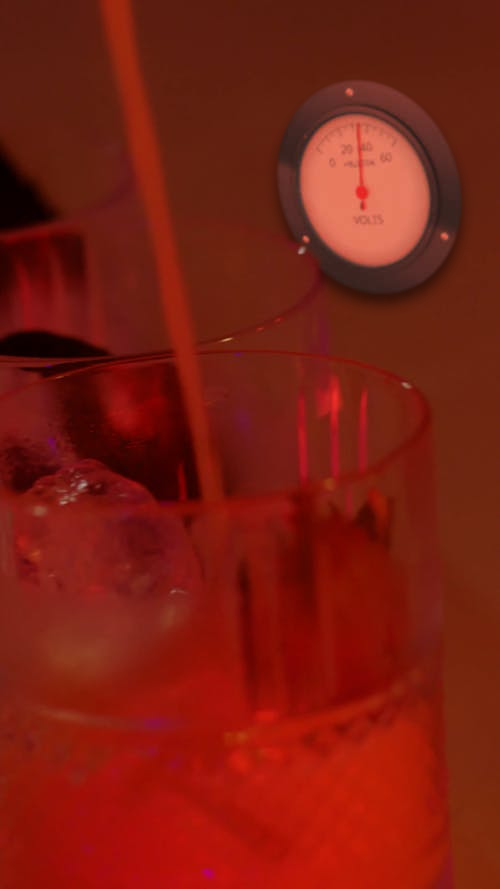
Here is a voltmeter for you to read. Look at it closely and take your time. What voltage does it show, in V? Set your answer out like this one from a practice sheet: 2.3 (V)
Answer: 35 (V)
